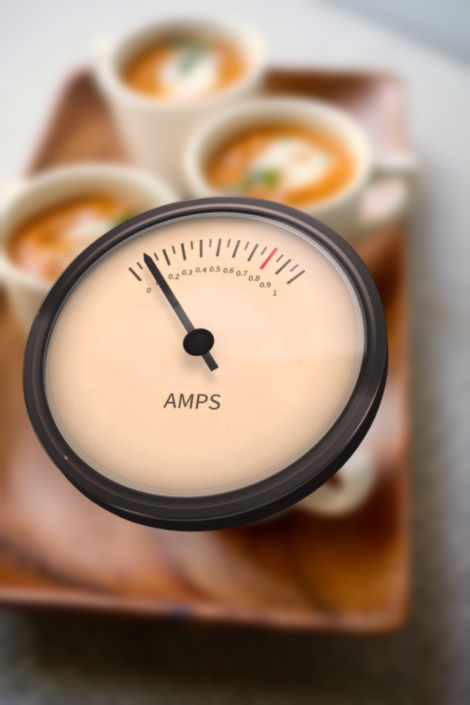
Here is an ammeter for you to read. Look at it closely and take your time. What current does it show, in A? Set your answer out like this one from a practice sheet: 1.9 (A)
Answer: 0.1 (A)
